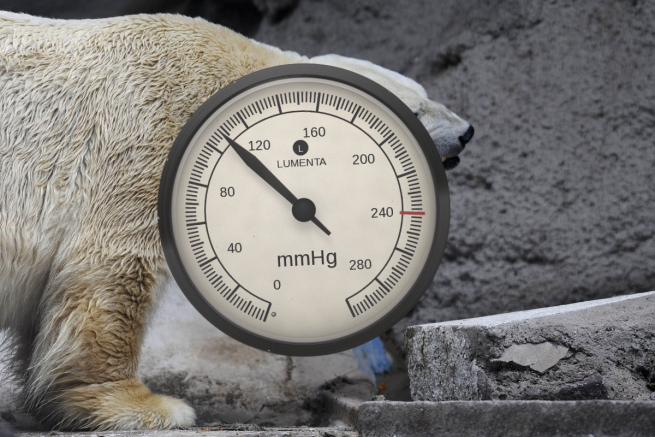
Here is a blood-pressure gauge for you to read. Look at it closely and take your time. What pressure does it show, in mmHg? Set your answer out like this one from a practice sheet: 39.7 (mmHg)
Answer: 108 (mmHg)
